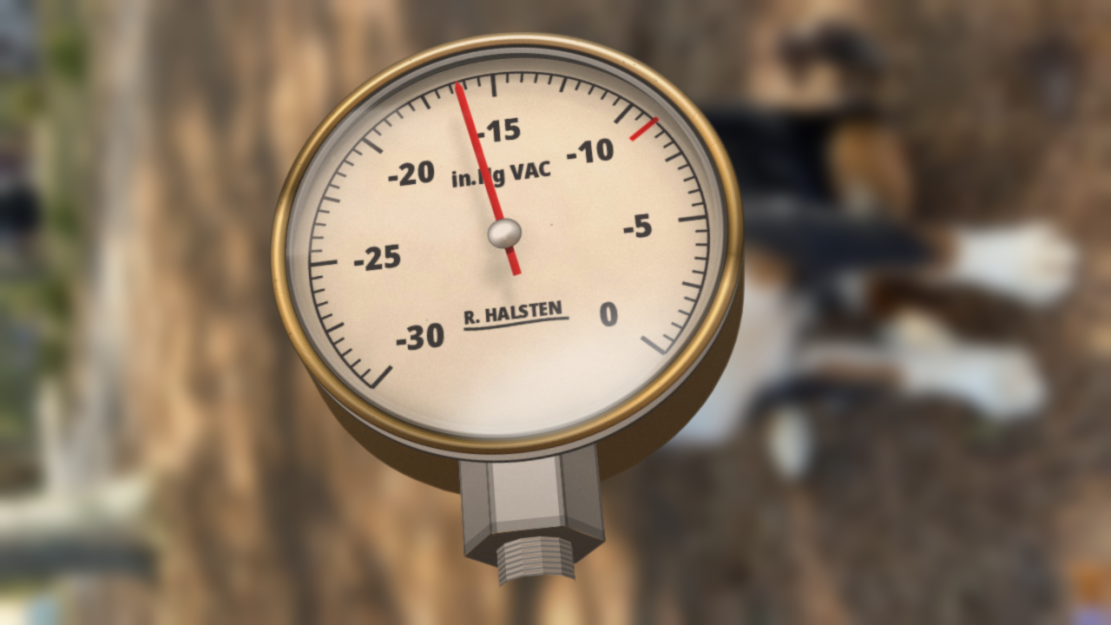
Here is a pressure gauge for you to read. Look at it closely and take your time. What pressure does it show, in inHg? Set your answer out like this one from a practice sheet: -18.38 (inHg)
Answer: -16.25 (inHg)
